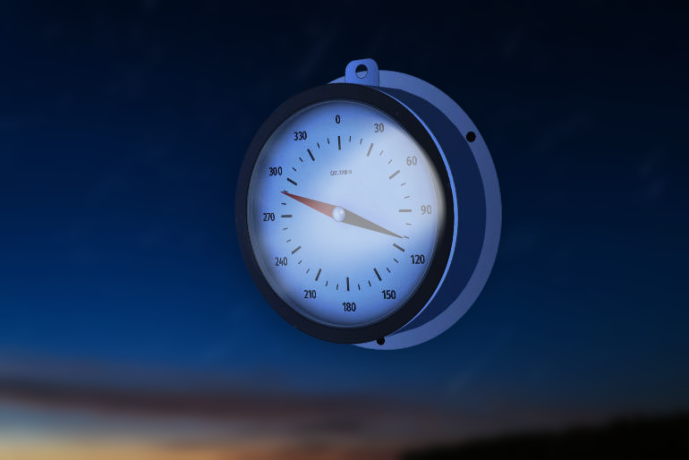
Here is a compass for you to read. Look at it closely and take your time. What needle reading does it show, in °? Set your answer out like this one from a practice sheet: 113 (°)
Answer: 290 (°)
